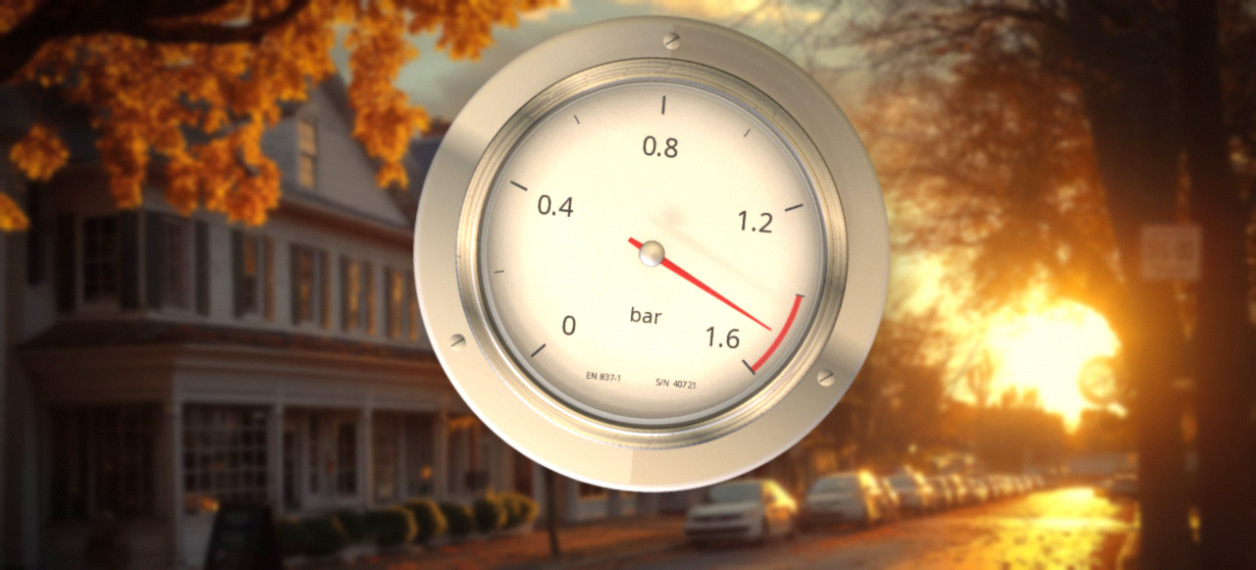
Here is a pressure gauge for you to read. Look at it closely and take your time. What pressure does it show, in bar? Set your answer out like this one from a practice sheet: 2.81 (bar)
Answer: 1.5 (bar)
